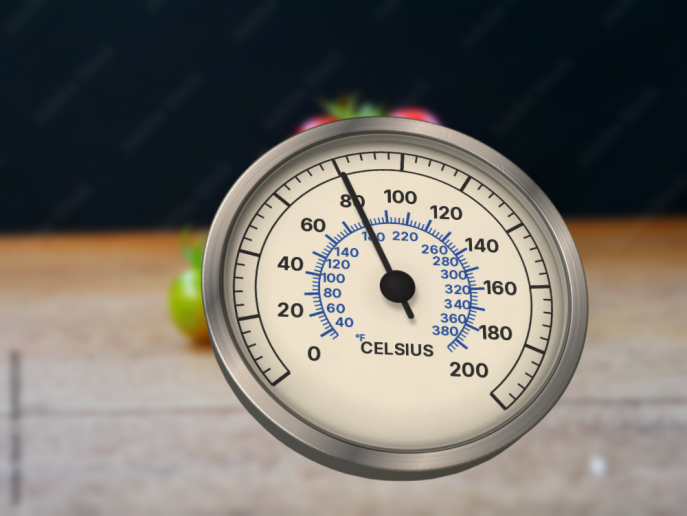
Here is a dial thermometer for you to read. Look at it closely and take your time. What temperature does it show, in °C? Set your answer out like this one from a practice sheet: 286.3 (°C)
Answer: 80 (°C)
